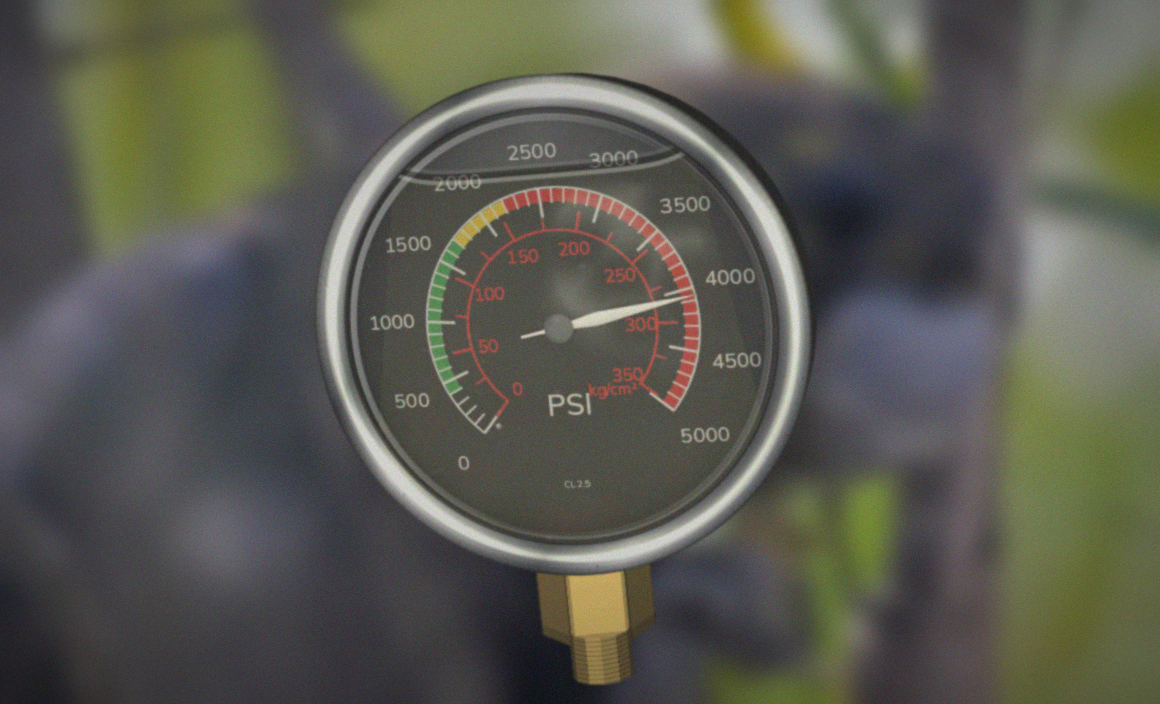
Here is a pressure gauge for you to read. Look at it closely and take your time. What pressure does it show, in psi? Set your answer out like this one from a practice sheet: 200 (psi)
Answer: 4050 (psi)
